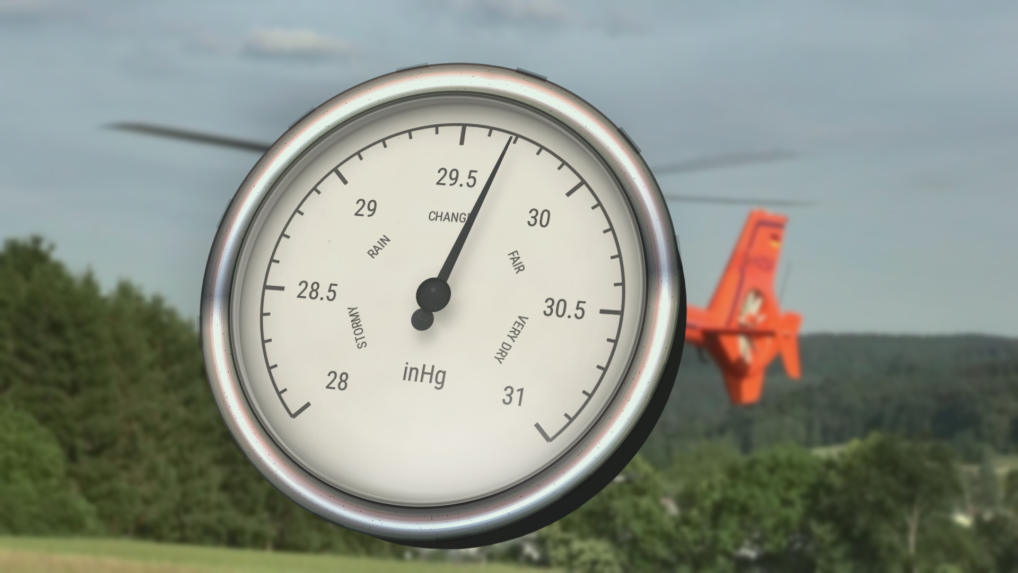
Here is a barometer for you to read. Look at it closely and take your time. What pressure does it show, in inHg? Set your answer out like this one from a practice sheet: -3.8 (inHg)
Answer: 29.7 (inHg)
